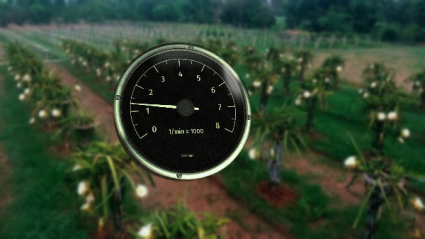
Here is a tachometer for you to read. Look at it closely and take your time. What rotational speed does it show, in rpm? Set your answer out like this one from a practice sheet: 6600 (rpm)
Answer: 1250 (rpm)
